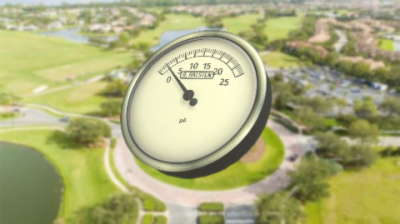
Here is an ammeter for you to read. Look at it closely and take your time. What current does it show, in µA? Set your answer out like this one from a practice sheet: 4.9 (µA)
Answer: 2.5 (µA)
